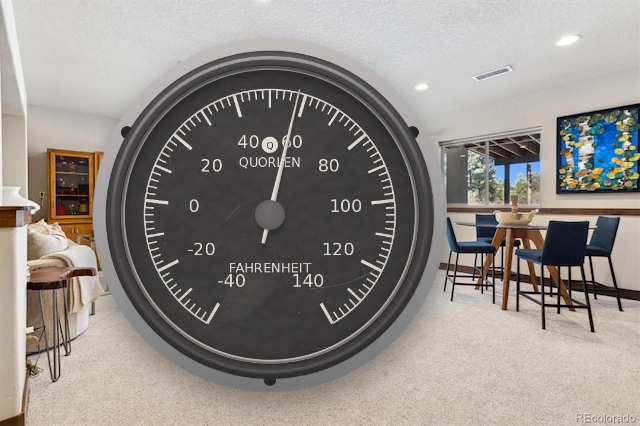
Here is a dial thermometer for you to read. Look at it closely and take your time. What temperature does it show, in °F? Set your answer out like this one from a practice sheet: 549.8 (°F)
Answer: 58 (°F)
